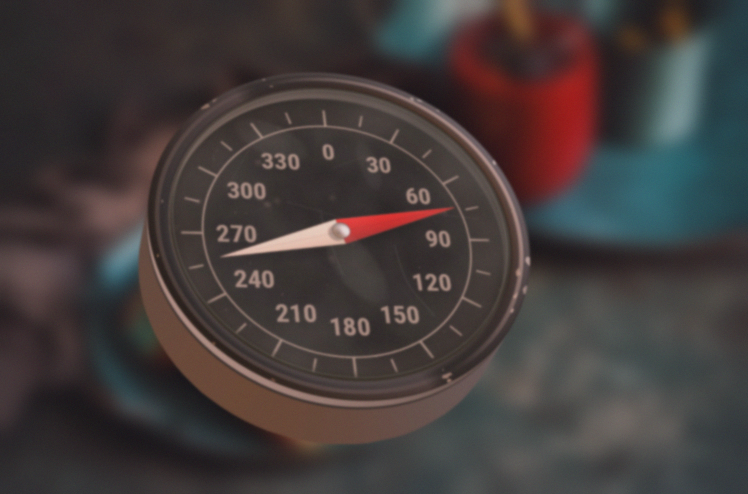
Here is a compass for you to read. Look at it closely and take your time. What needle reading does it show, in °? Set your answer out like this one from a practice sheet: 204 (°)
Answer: 75 (°)
